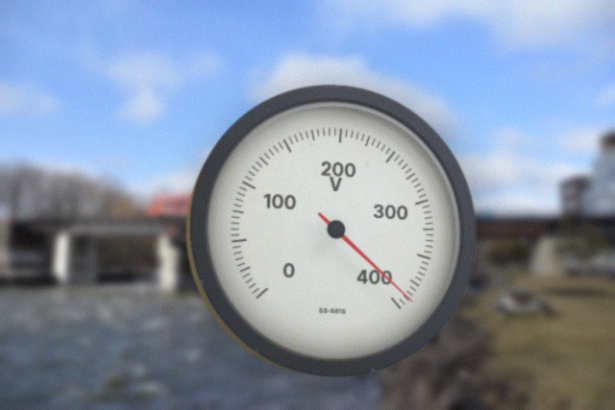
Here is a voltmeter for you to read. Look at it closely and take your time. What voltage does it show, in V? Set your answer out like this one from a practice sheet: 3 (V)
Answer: 390 (V)
